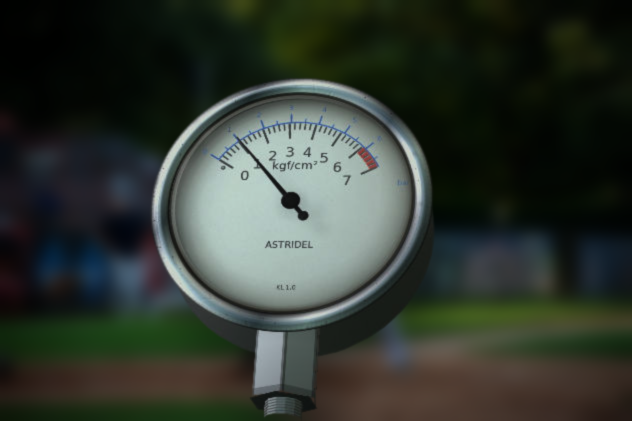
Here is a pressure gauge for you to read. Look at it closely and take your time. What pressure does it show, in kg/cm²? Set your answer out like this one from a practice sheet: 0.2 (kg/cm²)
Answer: 1 (kg/cm²)
